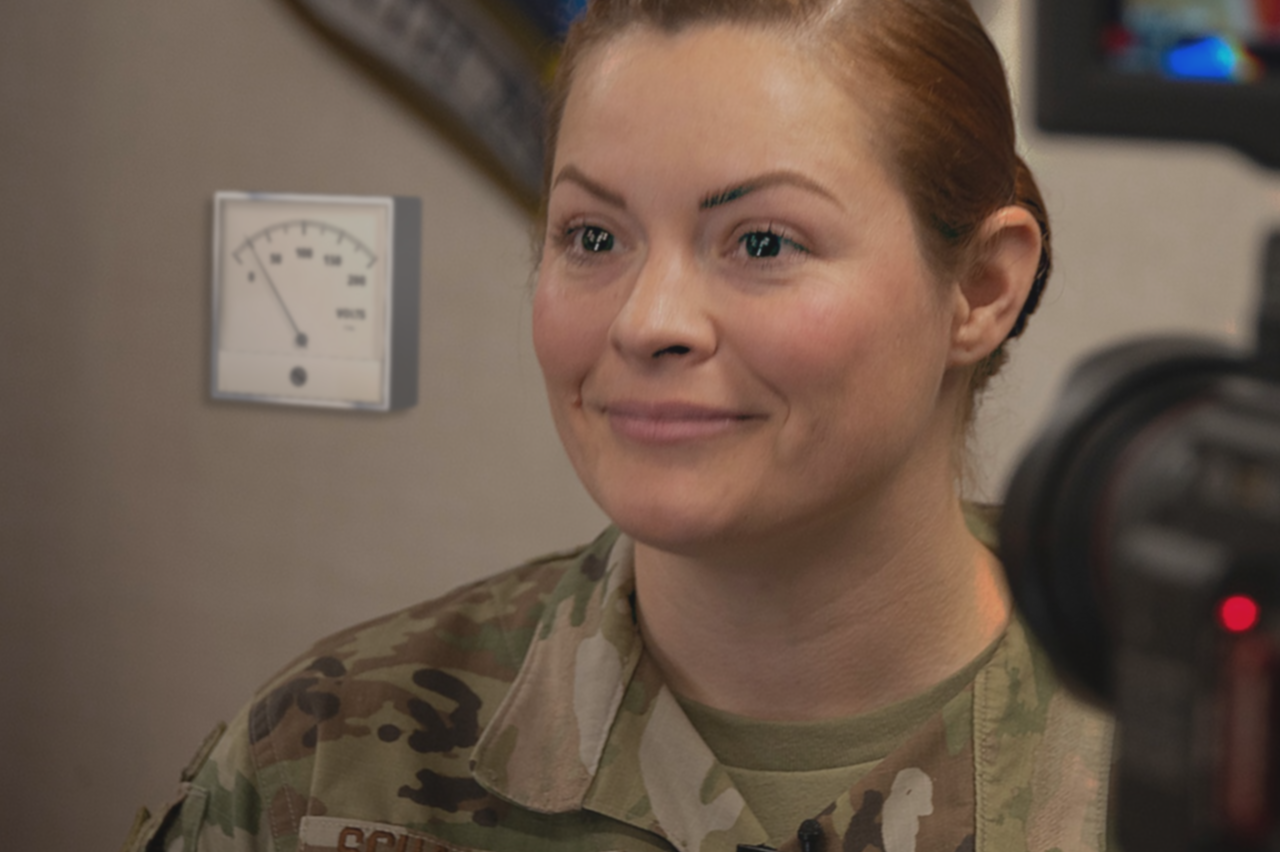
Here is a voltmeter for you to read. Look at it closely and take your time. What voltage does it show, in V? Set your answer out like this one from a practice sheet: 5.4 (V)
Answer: 25 (V)
